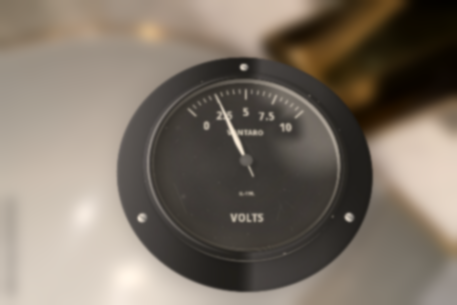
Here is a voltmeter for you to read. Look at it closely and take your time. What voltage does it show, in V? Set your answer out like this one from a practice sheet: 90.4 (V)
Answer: 2.5 (V)
